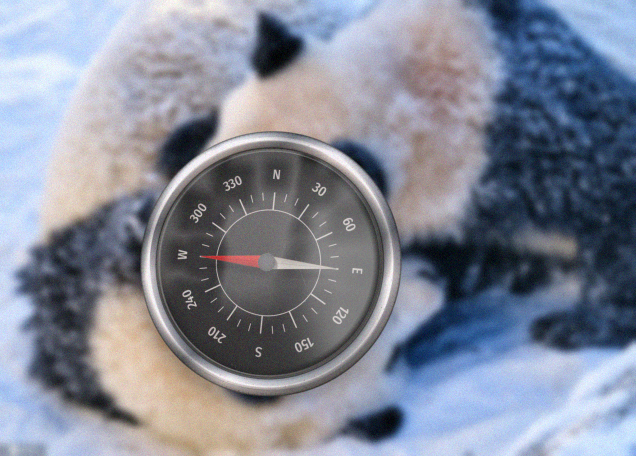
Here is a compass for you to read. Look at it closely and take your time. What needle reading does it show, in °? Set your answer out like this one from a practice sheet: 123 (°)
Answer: 270 (°)
